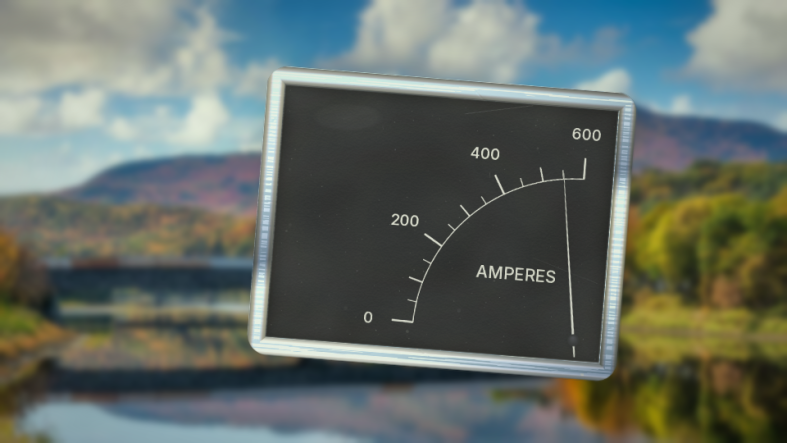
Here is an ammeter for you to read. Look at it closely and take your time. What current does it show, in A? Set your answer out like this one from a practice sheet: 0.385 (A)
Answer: 550 (A)
